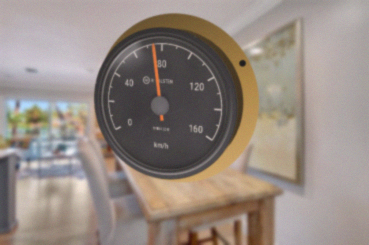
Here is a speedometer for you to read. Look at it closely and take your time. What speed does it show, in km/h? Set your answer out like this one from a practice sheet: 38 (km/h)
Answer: 75 (km/h)
